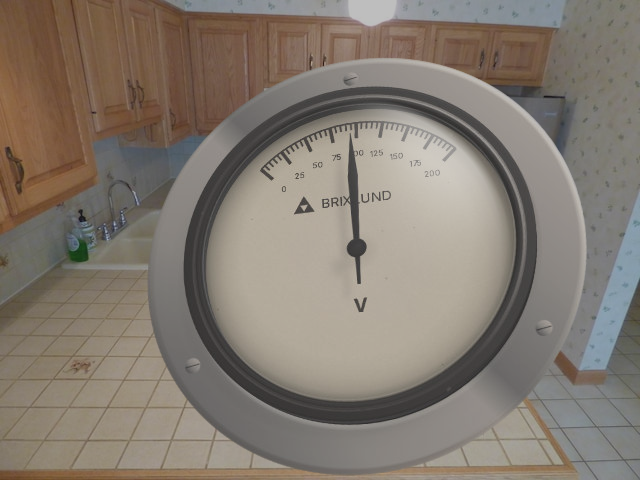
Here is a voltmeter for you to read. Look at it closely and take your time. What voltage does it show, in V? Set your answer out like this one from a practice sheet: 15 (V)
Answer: 95 (V)
